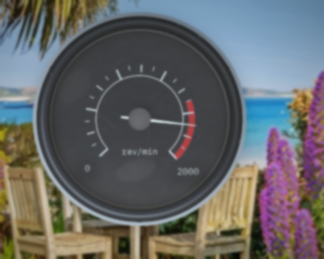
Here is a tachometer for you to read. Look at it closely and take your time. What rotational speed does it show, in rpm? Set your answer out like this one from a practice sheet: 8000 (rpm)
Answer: 1700 (rpm)
